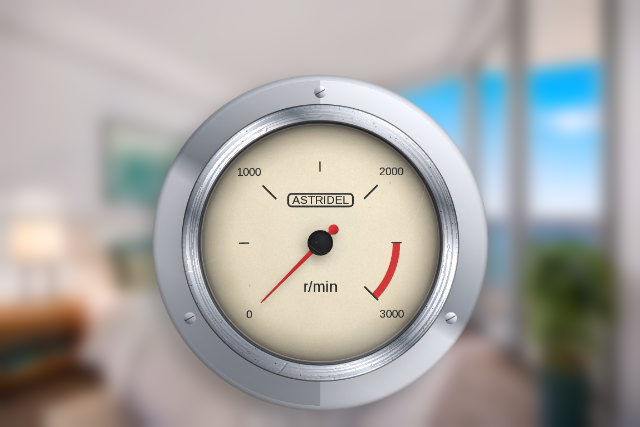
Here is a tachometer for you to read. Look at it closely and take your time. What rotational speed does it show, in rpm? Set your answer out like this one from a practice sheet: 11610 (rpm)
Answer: 0 (rpm)
